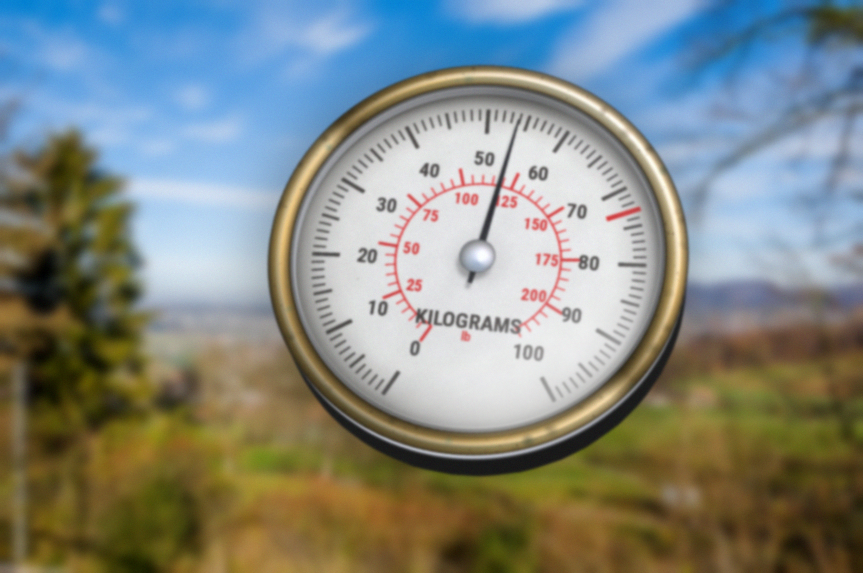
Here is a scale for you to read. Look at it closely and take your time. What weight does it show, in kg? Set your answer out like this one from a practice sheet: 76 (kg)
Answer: 54 (kg)
